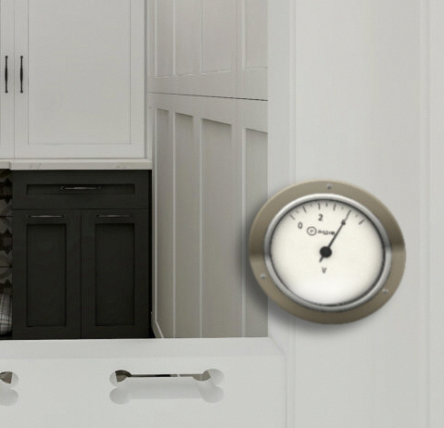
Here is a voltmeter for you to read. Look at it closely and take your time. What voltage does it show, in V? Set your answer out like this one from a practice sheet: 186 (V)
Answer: 4 (V)
